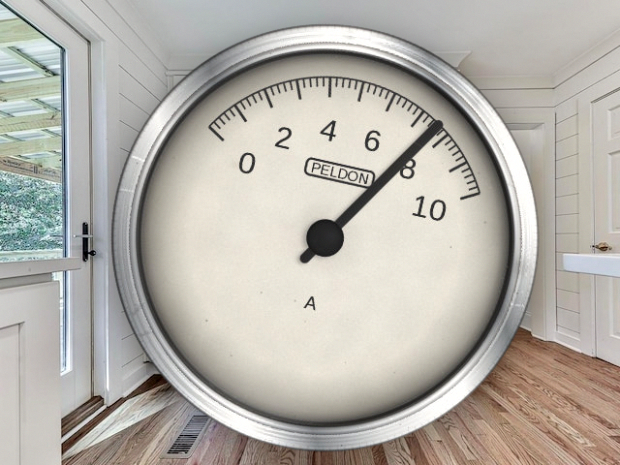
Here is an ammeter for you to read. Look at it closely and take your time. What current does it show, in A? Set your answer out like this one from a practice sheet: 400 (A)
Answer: 7.6 (A)
